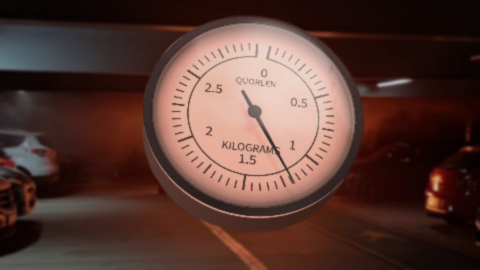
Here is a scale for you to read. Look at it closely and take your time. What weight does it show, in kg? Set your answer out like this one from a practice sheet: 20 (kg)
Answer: 1.2 (kg)
